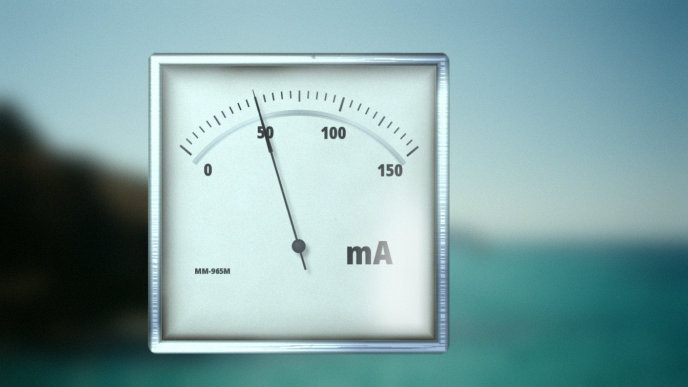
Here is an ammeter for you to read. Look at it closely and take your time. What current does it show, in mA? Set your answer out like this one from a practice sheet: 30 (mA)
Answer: 50 (mA)
